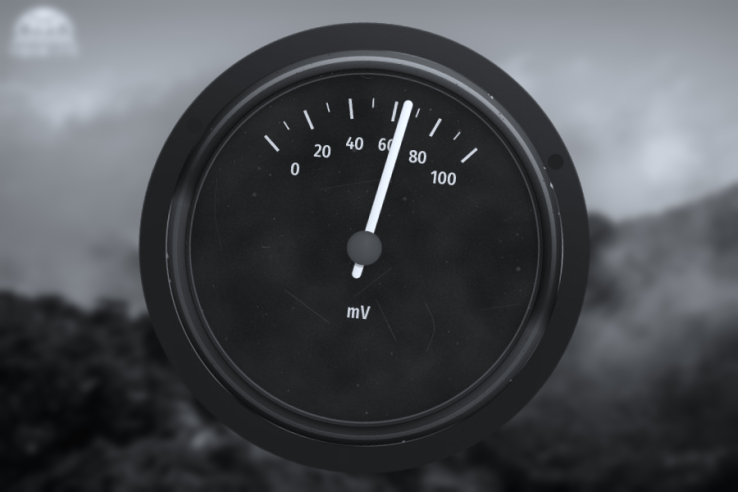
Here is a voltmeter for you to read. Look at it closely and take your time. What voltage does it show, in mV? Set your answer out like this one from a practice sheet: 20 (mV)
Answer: 65 (mV)
